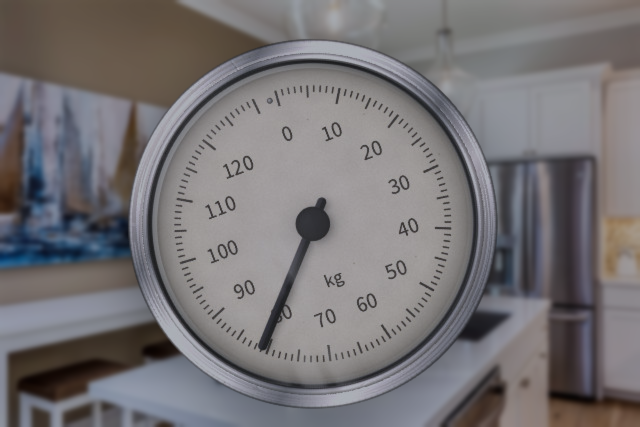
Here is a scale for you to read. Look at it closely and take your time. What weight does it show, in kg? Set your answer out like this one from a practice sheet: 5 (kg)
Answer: 81 (kg)
